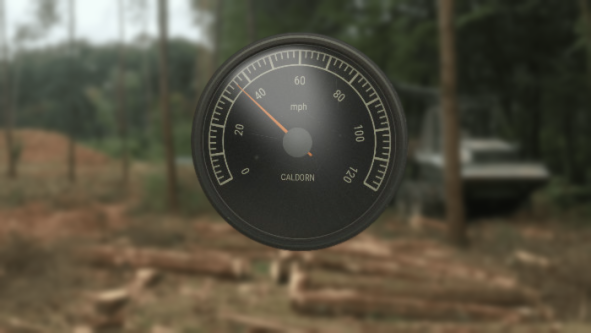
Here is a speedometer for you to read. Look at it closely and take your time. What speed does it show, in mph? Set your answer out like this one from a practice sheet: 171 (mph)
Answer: 36 (mph)
